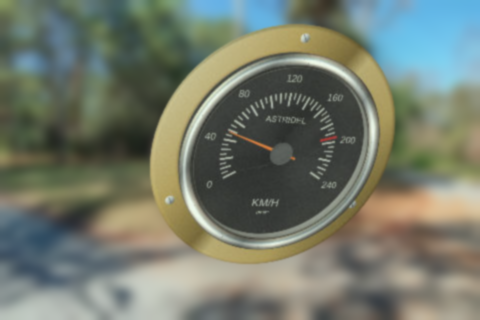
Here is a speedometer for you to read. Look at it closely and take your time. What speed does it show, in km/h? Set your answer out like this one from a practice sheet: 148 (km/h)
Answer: 50 (km/h)
